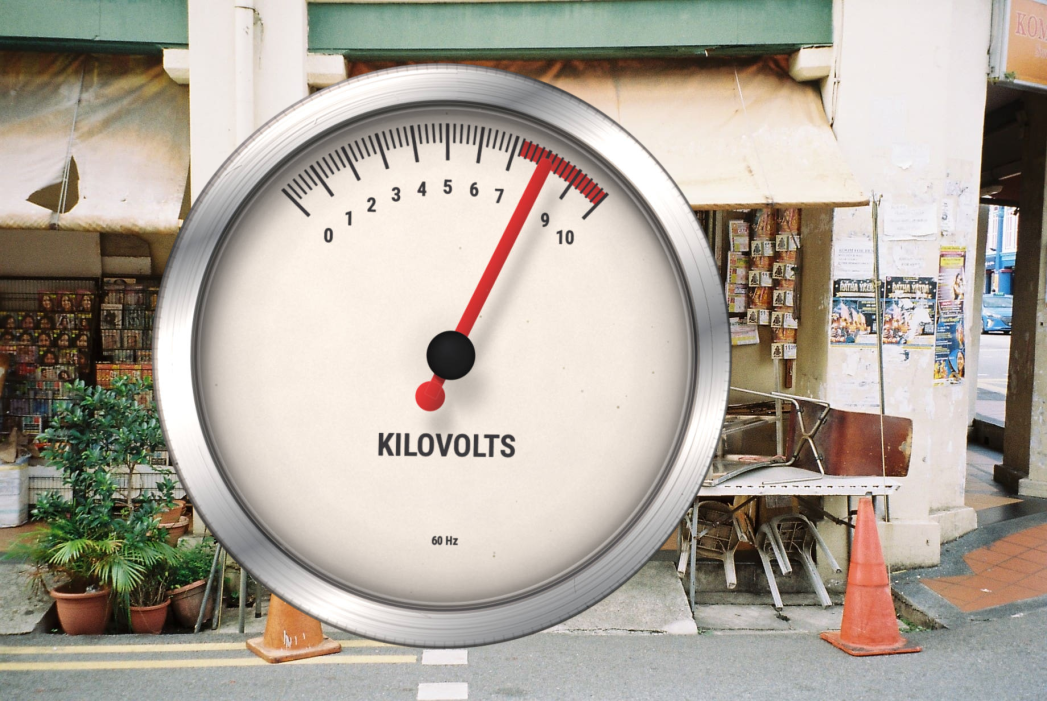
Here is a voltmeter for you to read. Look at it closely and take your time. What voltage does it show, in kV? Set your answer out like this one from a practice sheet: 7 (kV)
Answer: 8 (kV)
